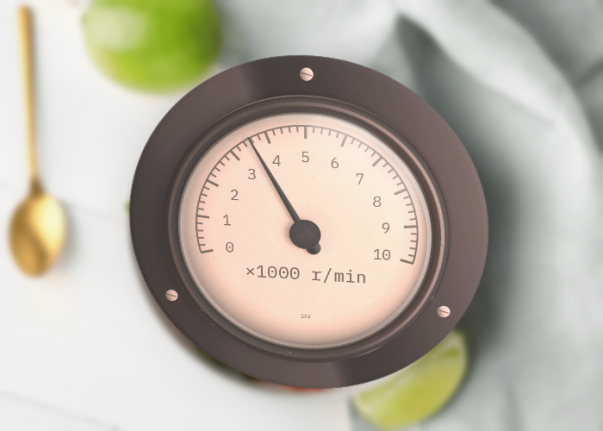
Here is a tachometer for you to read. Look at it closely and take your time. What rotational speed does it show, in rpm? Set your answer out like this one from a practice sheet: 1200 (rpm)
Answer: 3600 (rpm)
